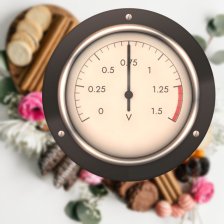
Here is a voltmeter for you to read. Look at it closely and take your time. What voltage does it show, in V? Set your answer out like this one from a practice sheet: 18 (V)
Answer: 0.75 (V)
